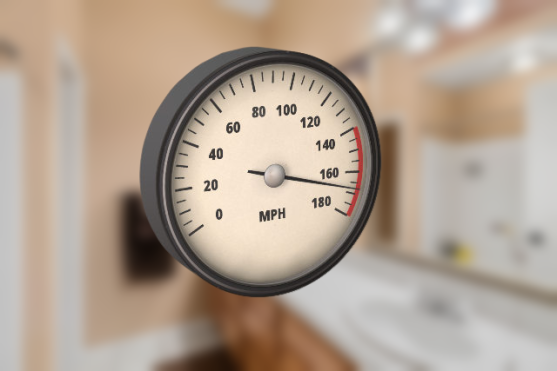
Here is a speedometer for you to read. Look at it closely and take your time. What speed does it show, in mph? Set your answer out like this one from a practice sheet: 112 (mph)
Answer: 167.5 (mph)
